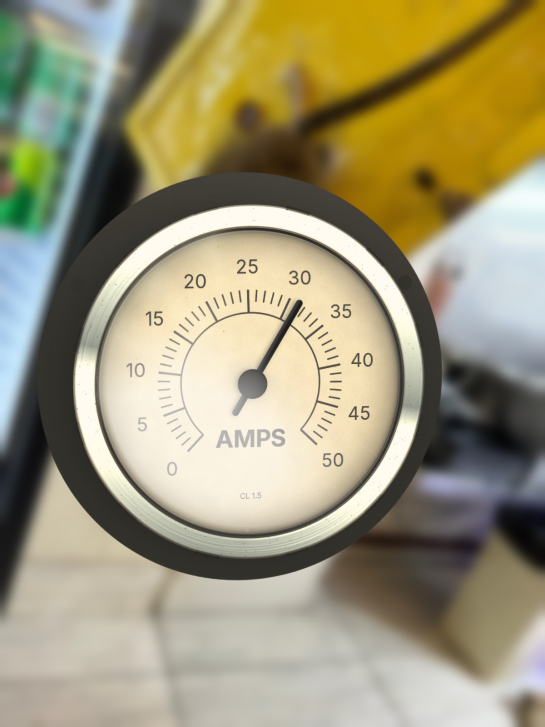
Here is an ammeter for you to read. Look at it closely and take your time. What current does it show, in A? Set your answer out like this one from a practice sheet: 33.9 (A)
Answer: 31 (A)
